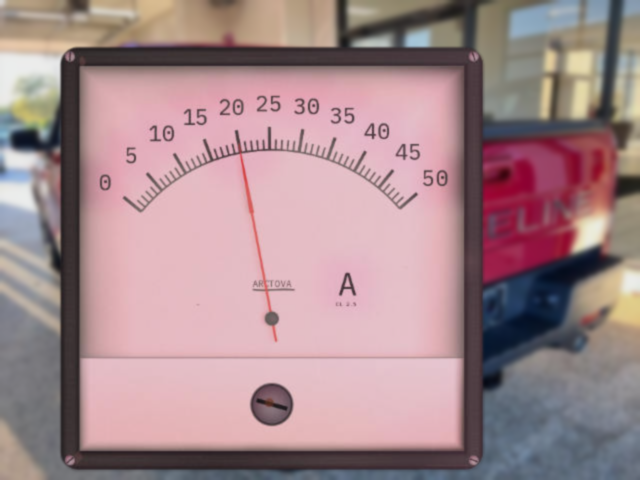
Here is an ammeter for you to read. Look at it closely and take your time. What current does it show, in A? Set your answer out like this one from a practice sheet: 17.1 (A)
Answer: 20 (A)
